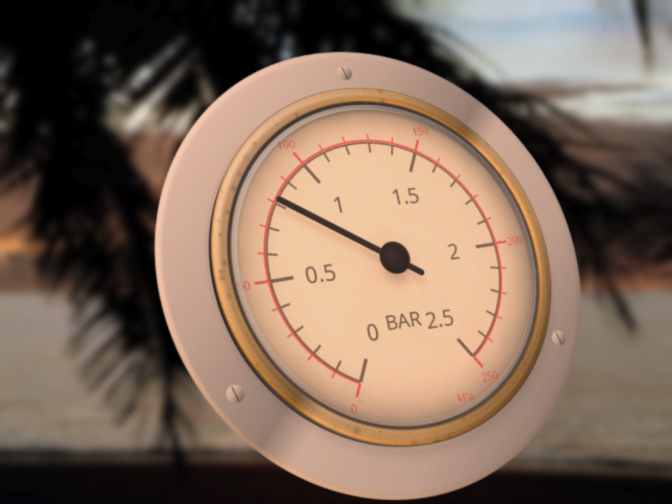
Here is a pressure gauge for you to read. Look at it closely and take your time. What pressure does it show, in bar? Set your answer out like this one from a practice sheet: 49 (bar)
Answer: 0.8 (bar)
